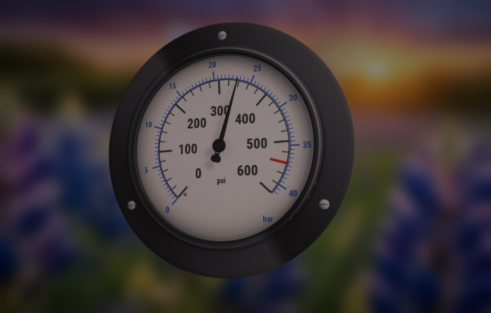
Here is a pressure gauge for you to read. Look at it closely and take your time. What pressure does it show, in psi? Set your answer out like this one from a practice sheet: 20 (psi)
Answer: 340 (psi)
